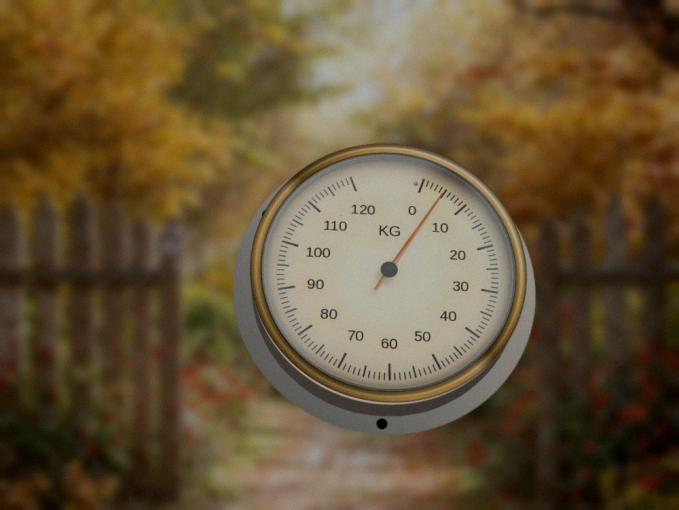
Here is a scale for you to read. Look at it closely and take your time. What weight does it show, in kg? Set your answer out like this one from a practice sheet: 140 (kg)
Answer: 5 (kg)
